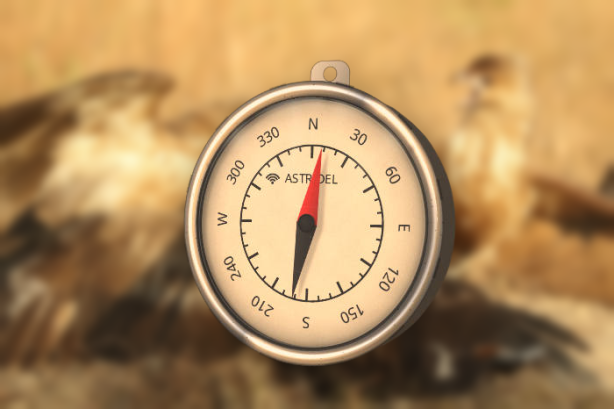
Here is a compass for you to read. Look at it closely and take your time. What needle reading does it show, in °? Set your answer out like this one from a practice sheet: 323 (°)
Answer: 10 (°)
